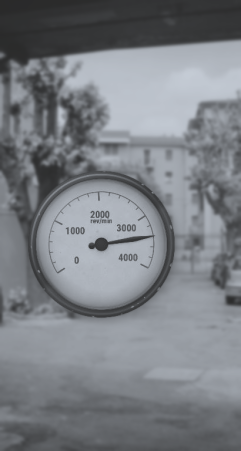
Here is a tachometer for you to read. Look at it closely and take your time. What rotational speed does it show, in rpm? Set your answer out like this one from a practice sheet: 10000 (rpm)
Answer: 3400 (rpm)
